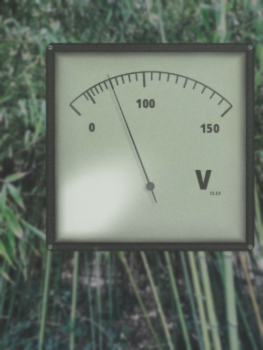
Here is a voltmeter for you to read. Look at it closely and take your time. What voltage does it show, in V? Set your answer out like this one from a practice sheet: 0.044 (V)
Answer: 75 (V)
